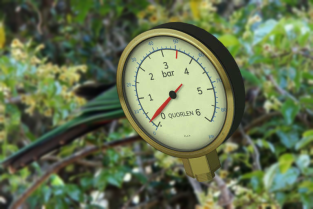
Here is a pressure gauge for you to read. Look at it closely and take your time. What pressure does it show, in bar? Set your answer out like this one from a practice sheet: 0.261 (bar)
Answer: 0.25 (bar)
